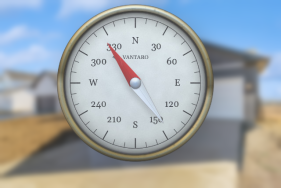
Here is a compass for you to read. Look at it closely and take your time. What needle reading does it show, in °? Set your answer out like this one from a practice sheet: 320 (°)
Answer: 325 (°)
